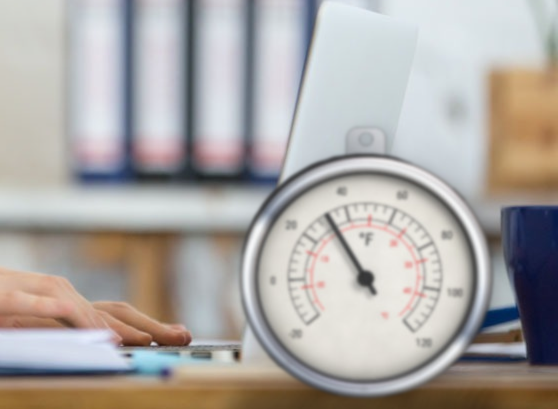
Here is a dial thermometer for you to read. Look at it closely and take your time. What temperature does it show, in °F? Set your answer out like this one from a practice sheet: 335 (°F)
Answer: 32 (°F)
